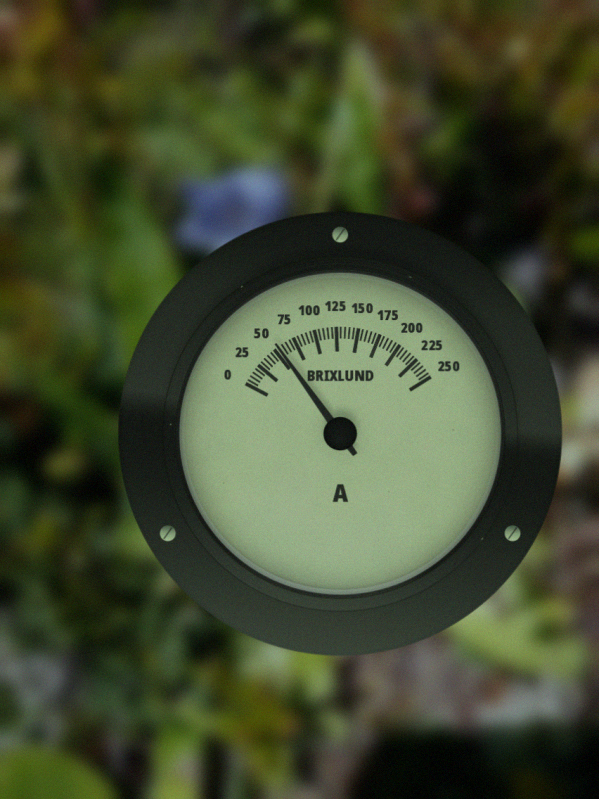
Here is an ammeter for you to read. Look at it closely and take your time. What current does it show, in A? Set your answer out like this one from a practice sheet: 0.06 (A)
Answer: 55 (A)
